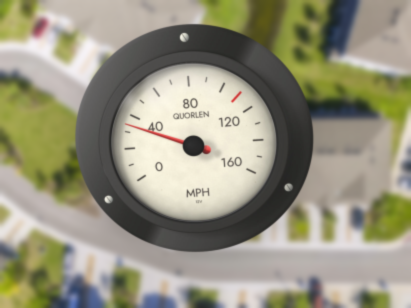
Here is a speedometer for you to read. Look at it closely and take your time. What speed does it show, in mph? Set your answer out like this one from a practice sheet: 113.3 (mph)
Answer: 35 (mph)
